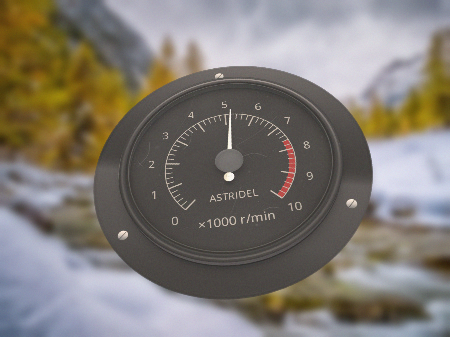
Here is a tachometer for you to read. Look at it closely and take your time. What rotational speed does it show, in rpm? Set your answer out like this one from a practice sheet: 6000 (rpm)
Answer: 5200 (rpm)
